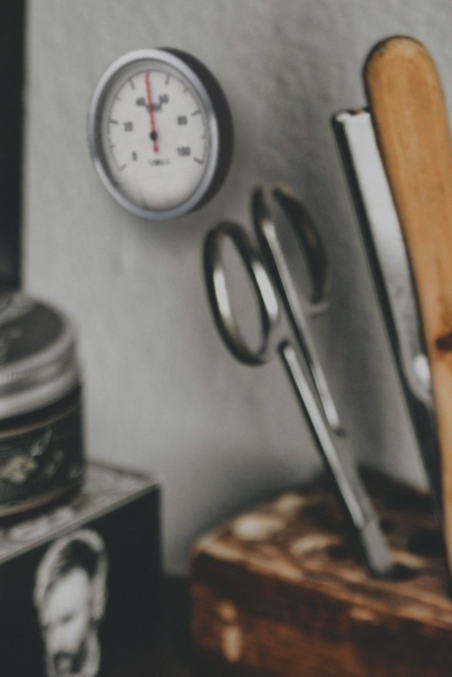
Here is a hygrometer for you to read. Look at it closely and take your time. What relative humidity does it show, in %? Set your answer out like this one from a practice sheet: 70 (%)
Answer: 50 (%)
